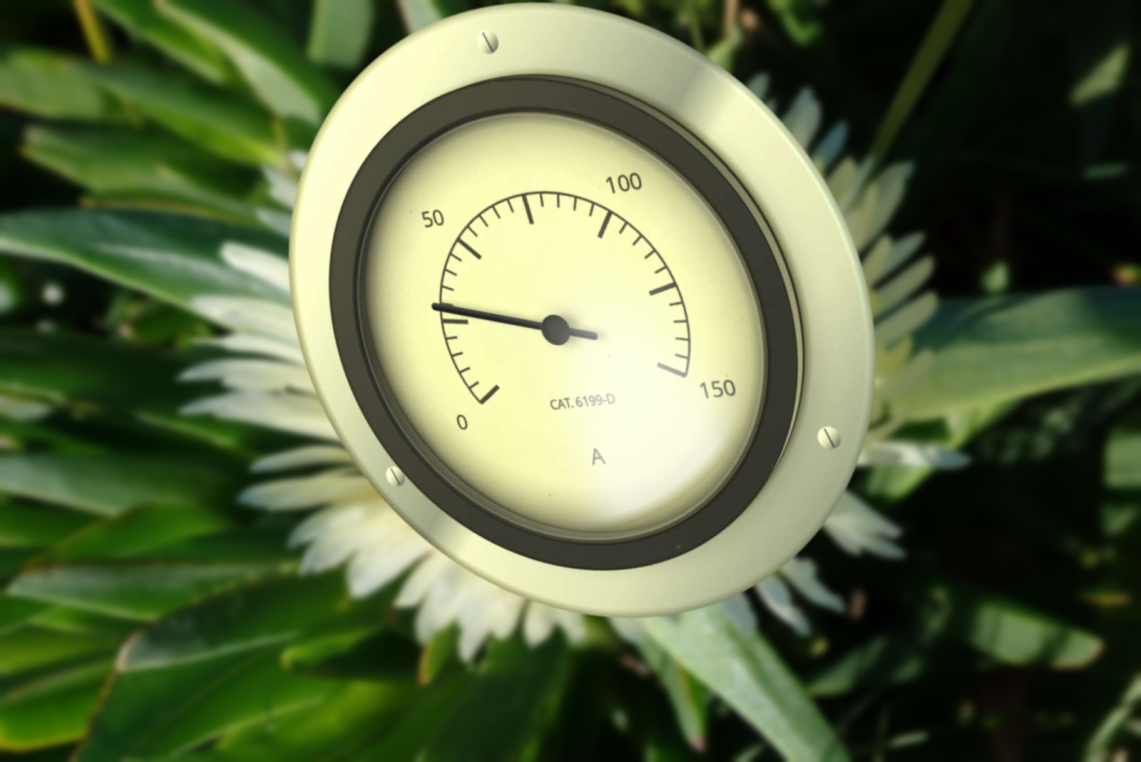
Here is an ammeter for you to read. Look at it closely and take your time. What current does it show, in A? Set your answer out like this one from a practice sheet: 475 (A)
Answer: 30 (A)
